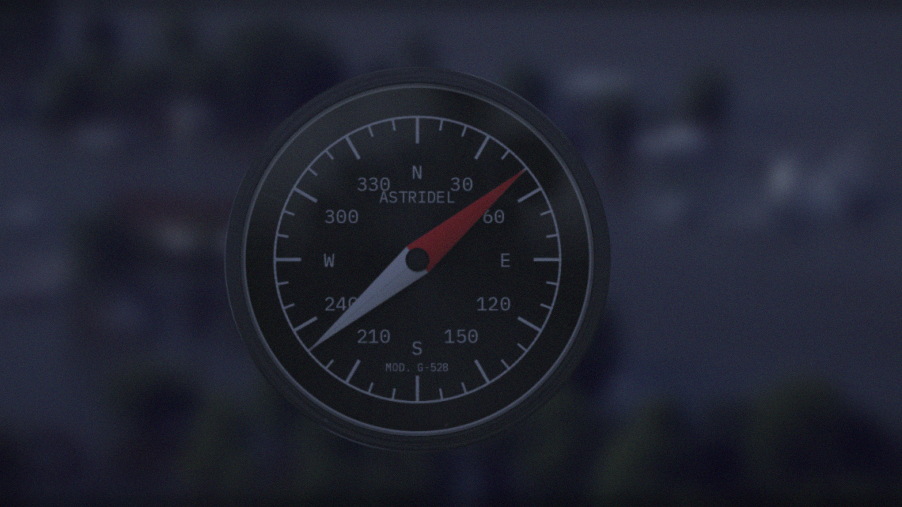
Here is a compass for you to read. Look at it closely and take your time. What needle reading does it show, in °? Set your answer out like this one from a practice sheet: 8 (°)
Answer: 50 (°)
